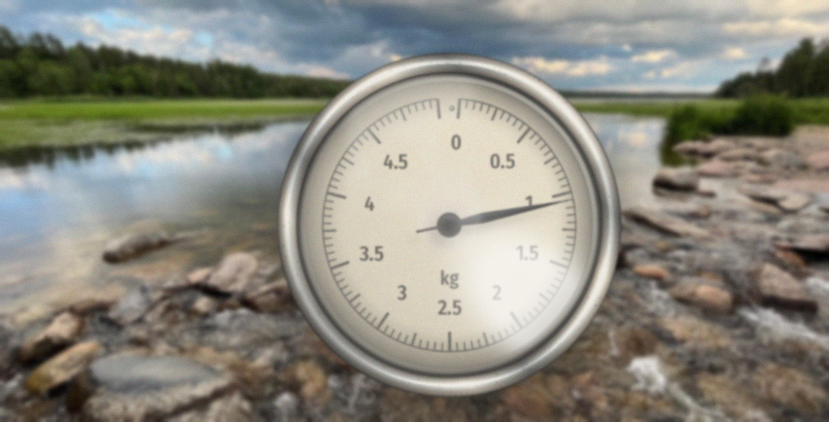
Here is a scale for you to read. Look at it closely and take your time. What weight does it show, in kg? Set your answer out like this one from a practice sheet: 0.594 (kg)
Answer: 1.05 (kg)
